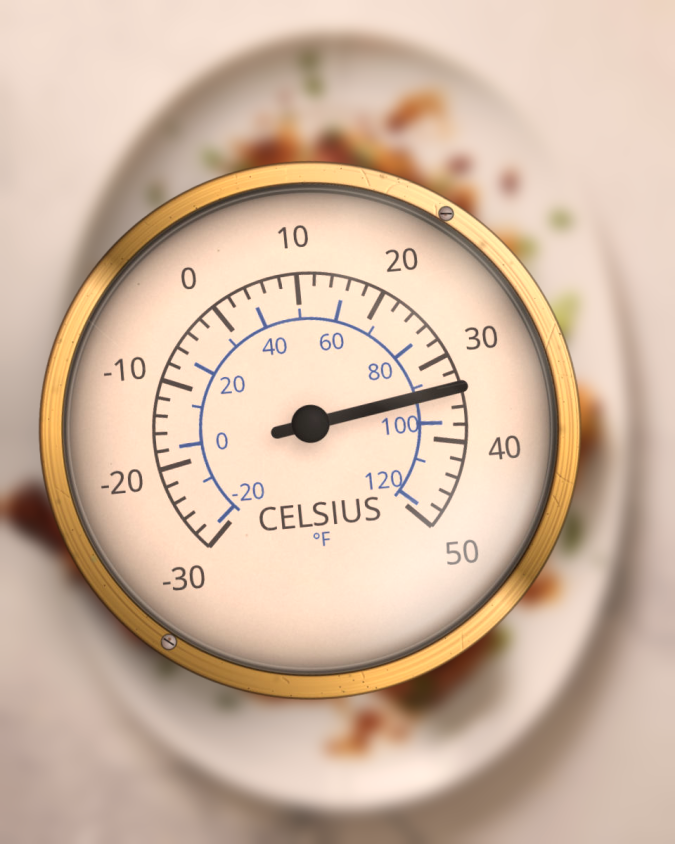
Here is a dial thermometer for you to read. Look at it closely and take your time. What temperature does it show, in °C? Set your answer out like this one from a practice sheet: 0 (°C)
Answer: 34 (°C)
